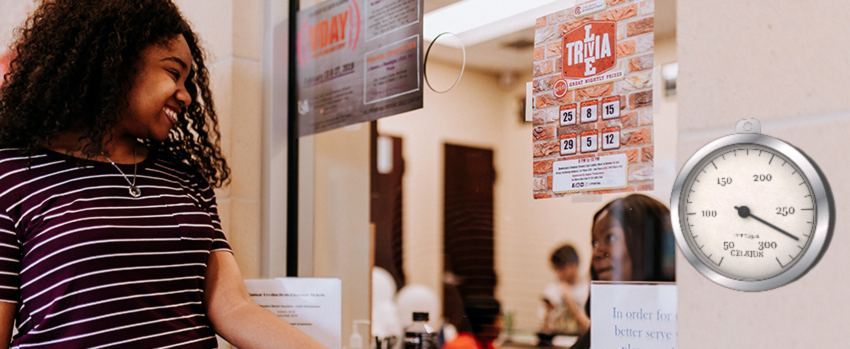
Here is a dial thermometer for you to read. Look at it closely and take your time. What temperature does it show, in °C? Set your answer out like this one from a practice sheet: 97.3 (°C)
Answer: 275 (°C)
